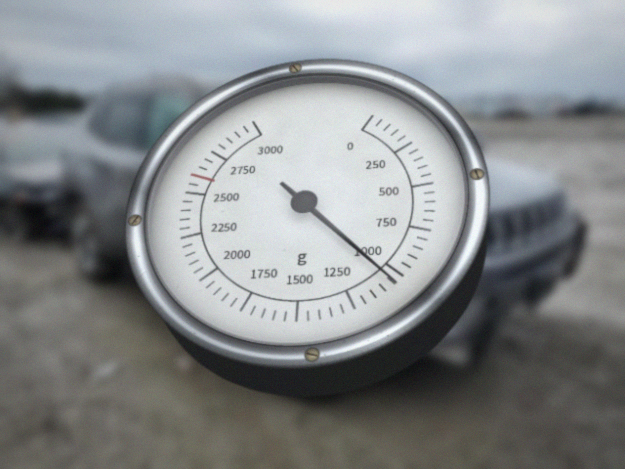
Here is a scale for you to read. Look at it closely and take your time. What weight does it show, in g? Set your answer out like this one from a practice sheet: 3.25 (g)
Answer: 1050 (g)
